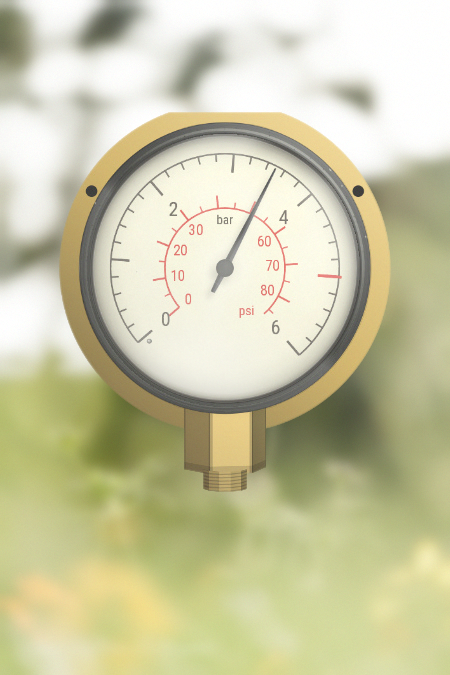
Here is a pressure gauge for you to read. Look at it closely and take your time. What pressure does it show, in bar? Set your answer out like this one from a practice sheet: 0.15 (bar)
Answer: 3.5 (bar)
